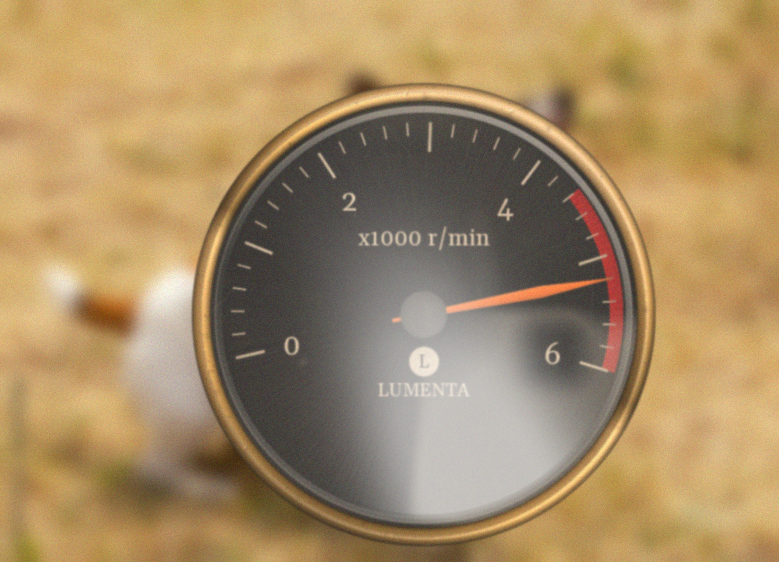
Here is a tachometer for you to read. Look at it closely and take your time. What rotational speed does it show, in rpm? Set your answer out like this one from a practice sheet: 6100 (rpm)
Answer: 5200 (rpm)
